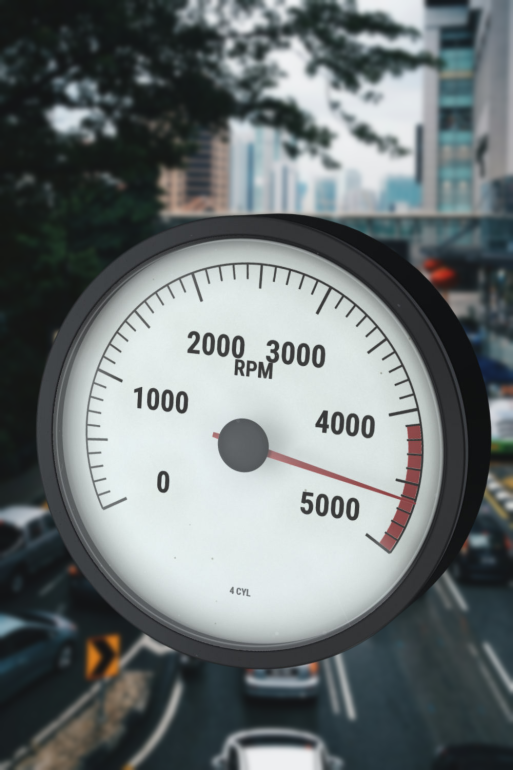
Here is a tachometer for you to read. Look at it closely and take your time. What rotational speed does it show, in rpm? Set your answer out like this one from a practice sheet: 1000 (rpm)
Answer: 4600 (rpm)
